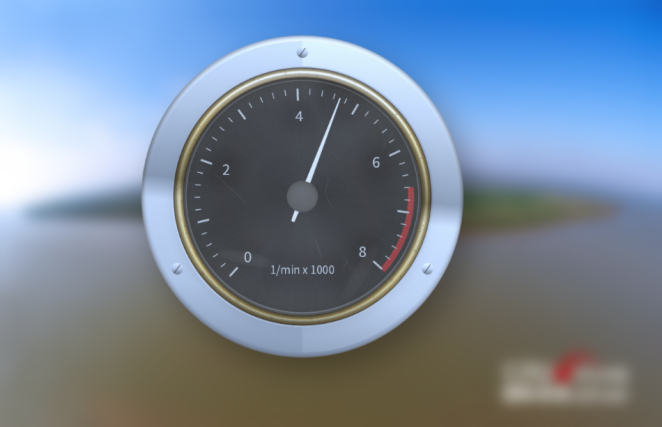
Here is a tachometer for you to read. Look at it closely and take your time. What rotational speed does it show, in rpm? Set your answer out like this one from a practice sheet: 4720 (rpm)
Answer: 4700 (rpm)
